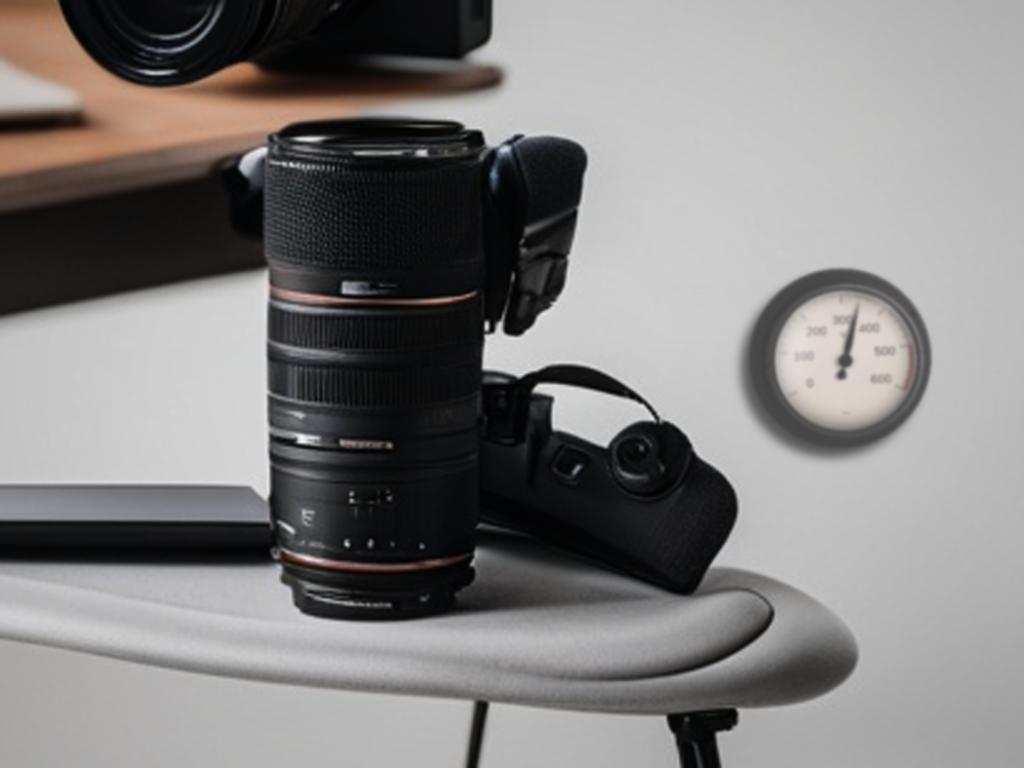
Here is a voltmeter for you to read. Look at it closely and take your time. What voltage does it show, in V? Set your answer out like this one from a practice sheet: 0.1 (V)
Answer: 340 (V)
